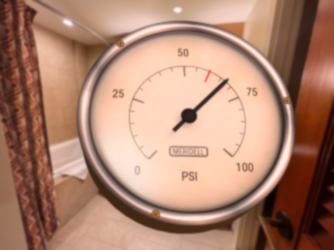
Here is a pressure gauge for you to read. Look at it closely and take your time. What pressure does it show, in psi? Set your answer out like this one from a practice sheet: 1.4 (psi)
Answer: 67.5 (psi)
